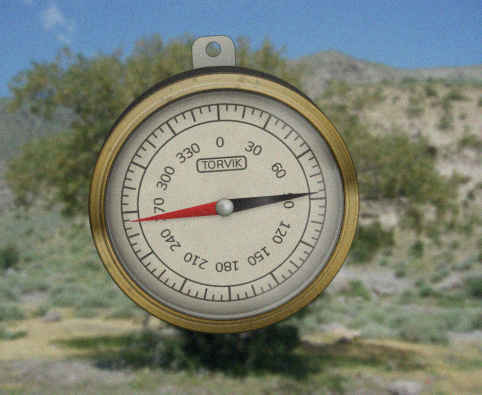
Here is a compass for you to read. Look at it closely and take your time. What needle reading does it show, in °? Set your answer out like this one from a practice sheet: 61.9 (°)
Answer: 265 (°)
